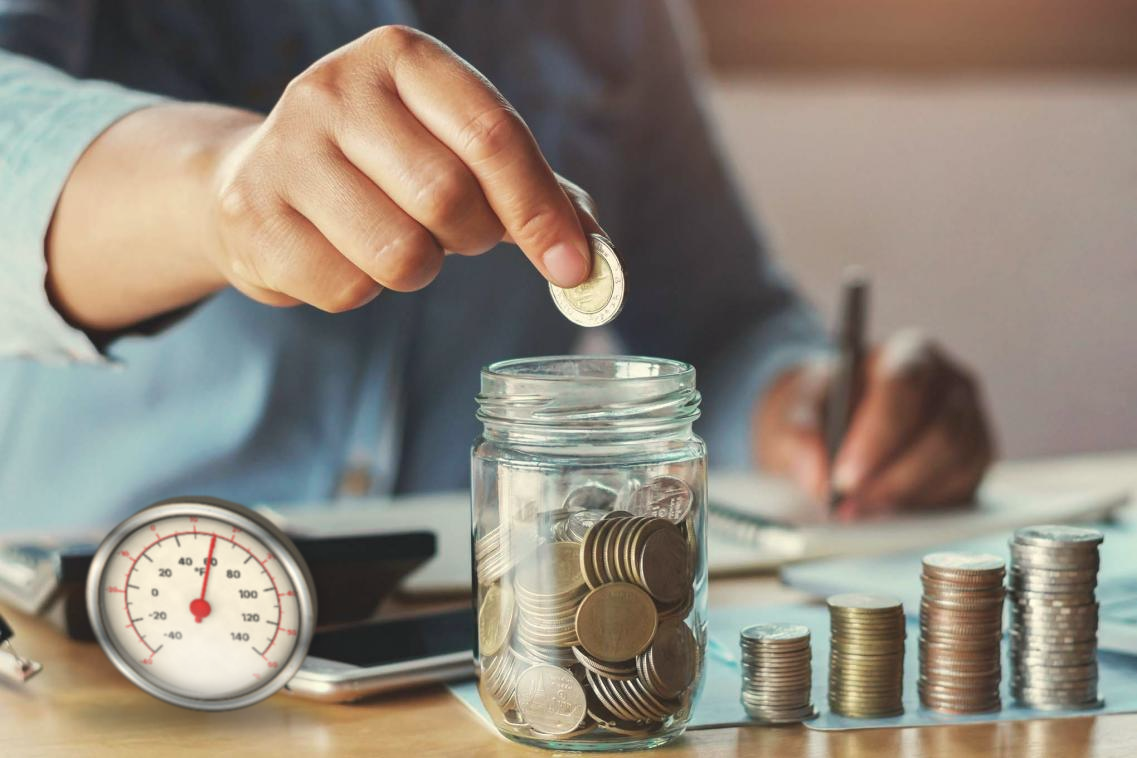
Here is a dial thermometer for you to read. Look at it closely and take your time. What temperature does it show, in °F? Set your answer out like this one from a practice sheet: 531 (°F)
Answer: 60 (°F)
